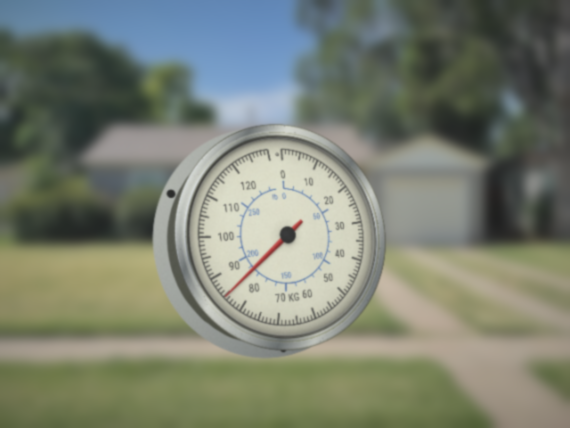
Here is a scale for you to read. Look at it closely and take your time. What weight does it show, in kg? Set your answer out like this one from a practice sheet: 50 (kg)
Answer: 85 (kg)
